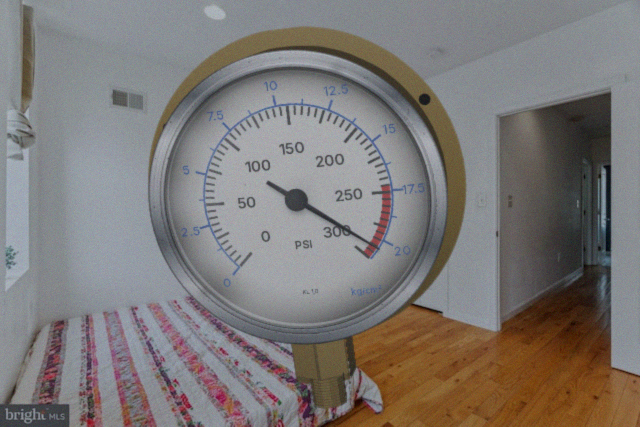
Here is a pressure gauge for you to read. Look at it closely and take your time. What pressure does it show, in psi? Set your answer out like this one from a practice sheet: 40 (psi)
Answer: 290 (psi)
